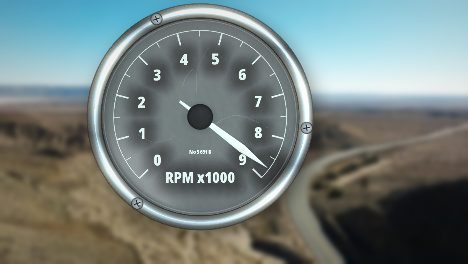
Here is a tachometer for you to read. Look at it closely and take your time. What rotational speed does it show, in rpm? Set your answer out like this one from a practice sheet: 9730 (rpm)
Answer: 8750 (rpm)
